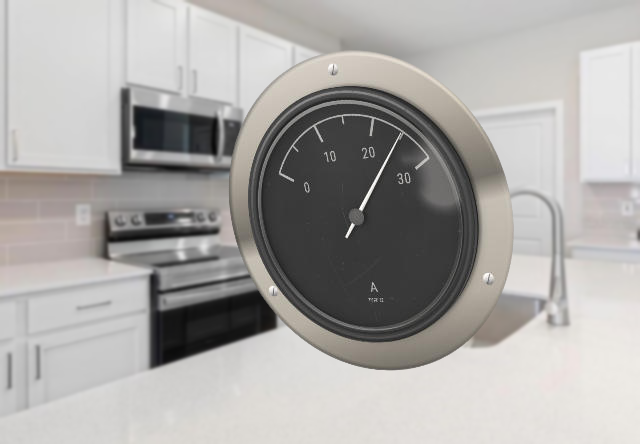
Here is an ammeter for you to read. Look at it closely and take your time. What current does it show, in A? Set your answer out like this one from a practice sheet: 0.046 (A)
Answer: 25 (A)
